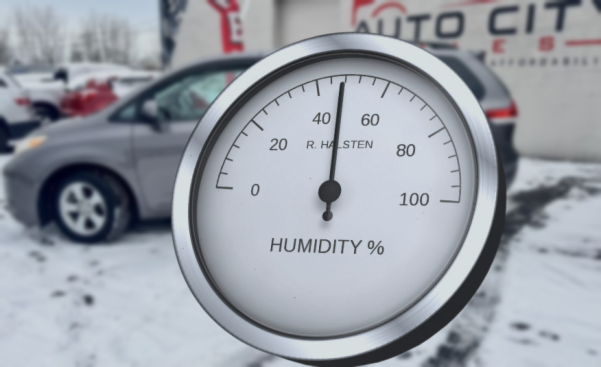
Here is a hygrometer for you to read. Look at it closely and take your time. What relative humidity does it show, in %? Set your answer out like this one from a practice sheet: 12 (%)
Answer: 48 (%)
